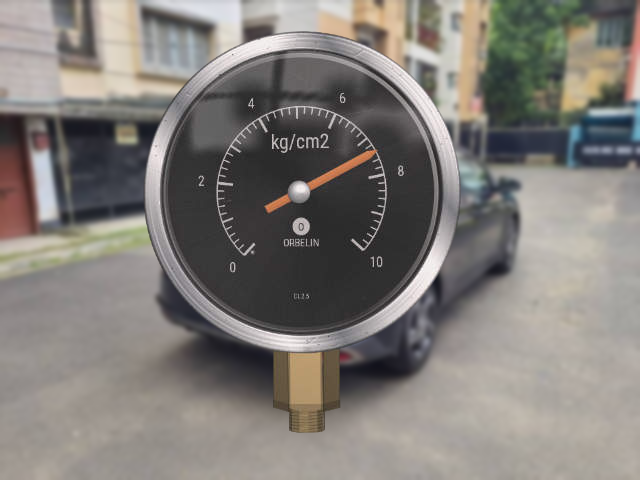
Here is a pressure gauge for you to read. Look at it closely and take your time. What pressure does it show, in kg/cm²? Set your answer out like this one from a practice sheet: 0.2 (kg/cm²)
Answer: 7.4 (kg/cm²)
